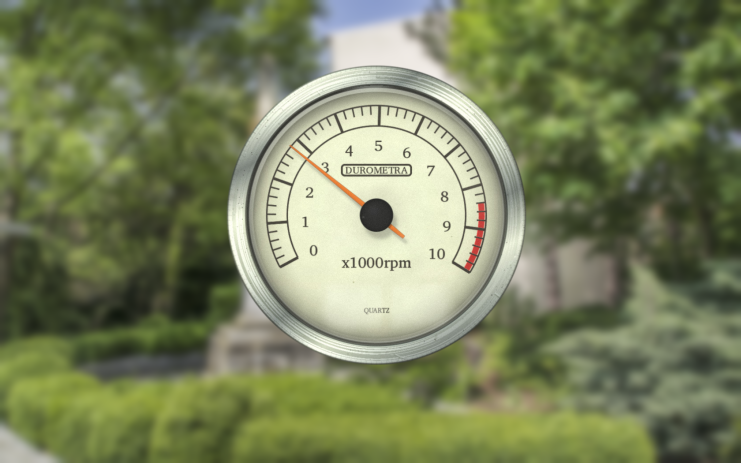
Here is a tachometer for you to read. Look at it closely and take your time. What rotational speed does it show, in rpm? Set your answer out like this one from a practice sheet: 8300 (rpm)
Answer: 2800 (rpm)
